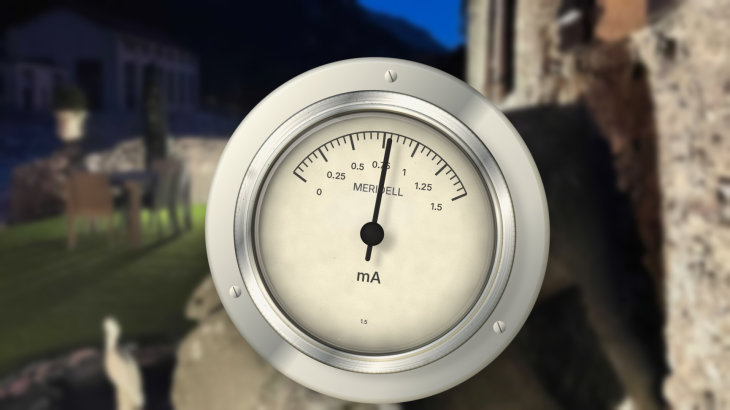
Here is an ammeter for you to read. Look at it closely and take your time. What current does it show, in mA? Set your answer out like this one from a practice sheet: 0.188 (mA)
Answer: 0.8 (mA)
